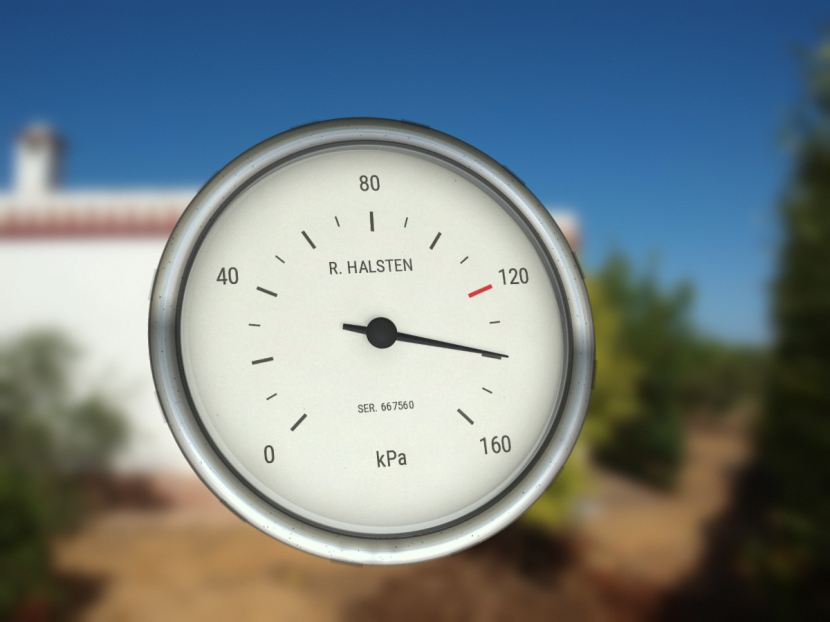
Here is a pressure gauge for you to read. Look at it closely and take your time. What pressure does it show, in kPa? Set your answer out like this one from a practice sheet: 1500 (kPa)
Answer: 140 (kPa)
